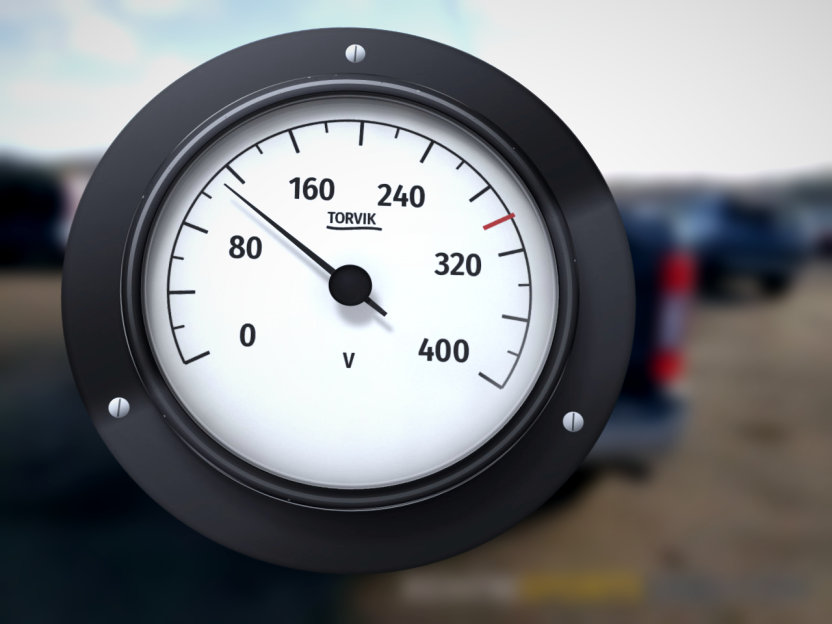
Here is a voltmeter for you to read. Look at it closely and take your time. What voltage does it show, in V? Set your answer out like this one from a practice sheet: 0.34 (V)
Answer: 110 (V)
